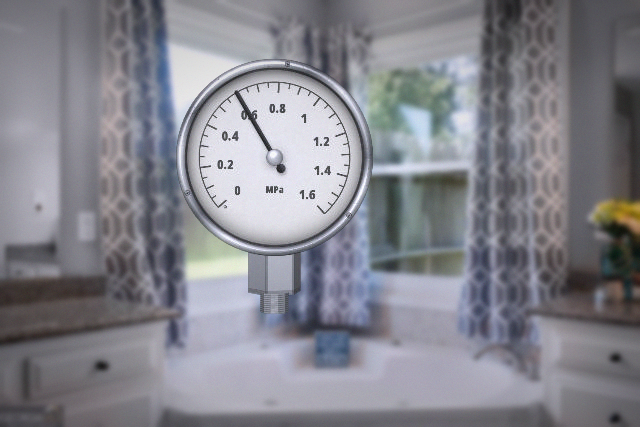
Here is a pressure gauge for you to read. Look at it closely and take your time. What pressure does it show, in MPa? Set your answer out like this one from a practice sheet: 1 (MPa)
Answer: 0.6 (MPa)
